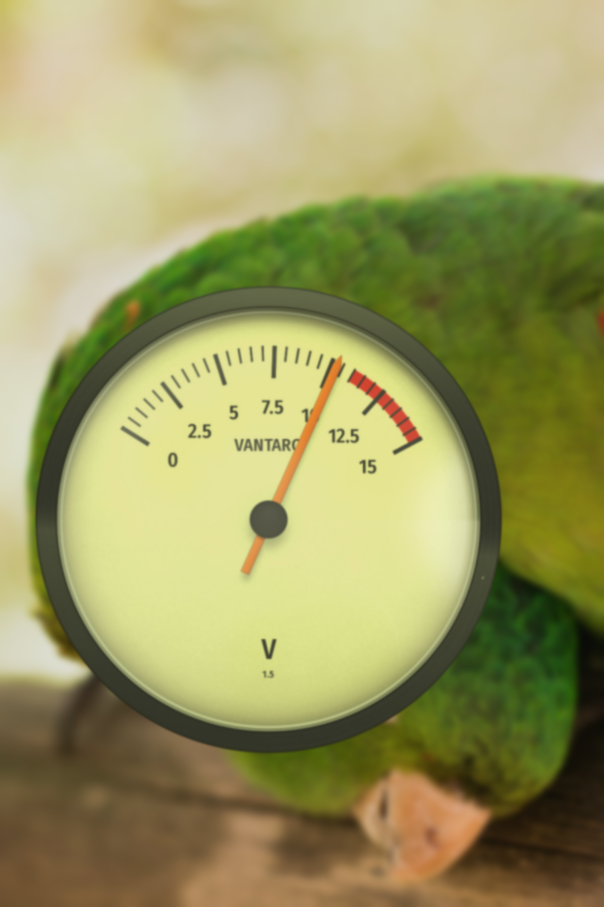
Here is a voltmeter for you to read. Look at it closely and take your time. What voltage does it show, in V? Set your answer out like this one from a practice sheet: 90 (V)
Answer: 10.25 (V)
